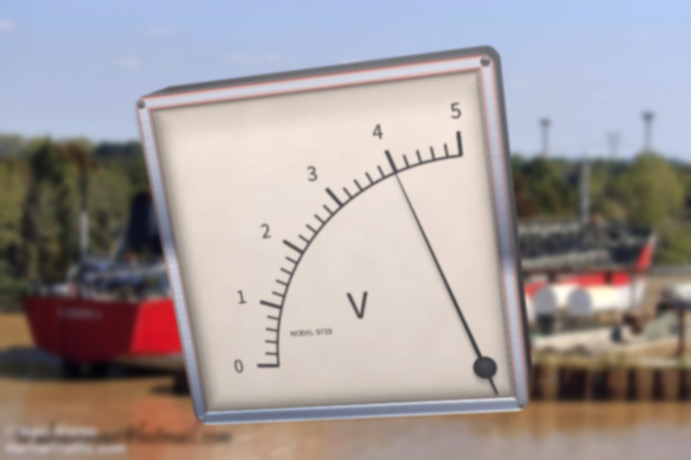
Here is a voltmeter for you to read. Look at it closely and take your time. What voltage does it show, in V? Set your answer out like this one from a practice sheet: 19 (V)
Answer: 4 (V)
